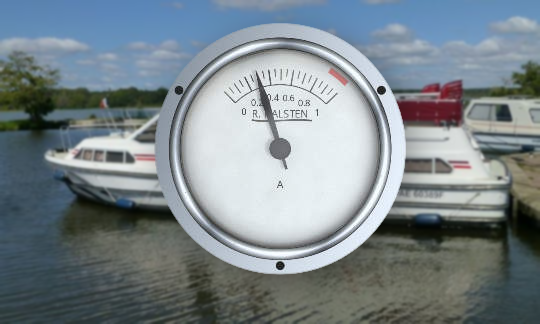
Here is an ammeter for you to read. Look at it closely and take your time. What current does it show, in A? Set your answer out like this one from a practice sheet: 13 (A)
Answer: 0.3 (A)
